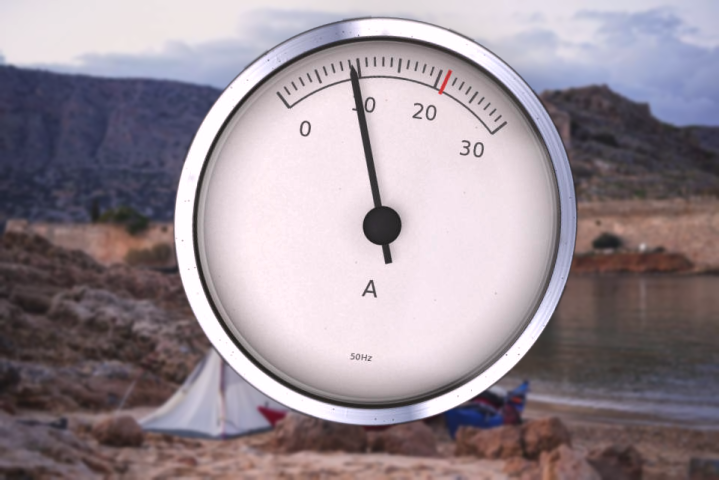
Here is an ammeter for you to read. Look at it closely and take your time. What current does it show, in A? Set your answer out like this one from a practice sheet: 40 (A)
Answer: 9 (A)
